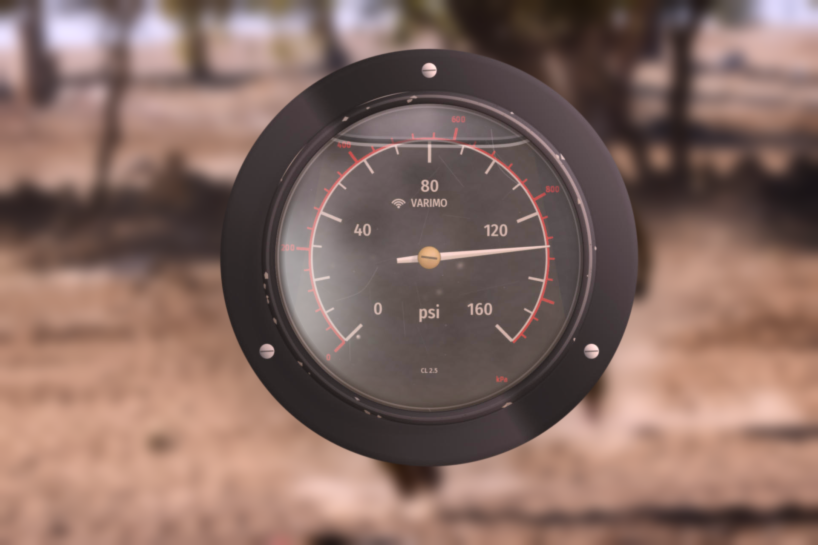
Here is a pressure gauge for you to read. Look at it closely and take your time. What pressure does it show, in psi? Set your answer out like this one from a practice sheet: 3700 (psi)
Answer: 130 (psi)
